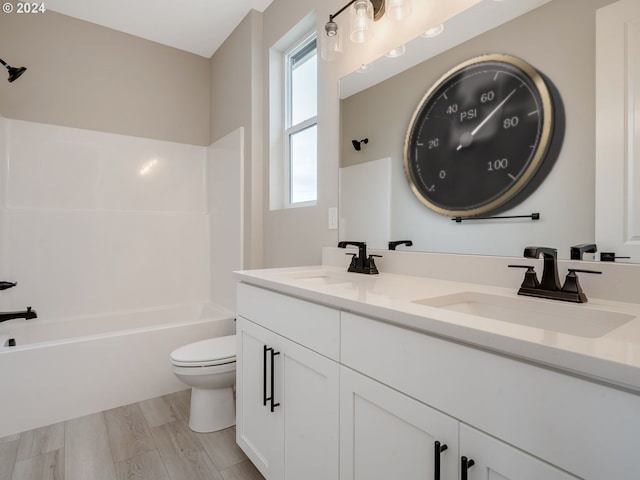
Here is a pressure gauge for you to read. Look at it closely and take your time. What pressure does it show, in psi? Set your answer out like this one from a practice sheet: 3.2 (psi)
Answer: 70 (psi)
